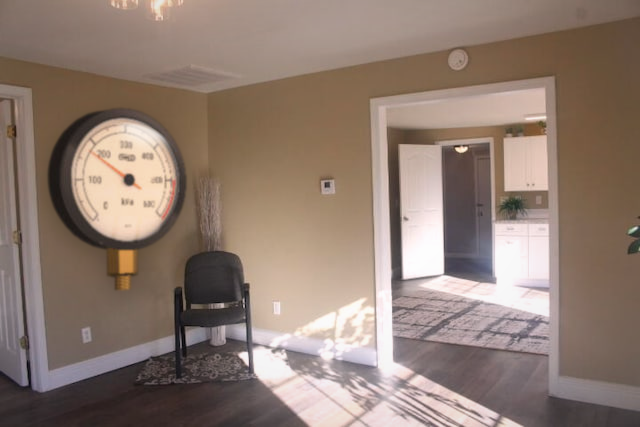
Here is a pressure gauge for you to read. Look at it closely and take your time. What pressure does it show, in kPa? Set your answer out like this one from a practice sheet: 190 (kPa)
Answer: 175 (kPa)
